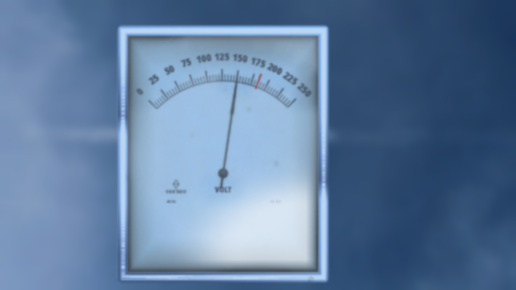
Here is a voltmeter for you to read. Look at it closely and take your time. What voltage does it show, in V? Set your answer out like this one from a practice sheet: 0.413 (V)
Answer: 150 (V)
